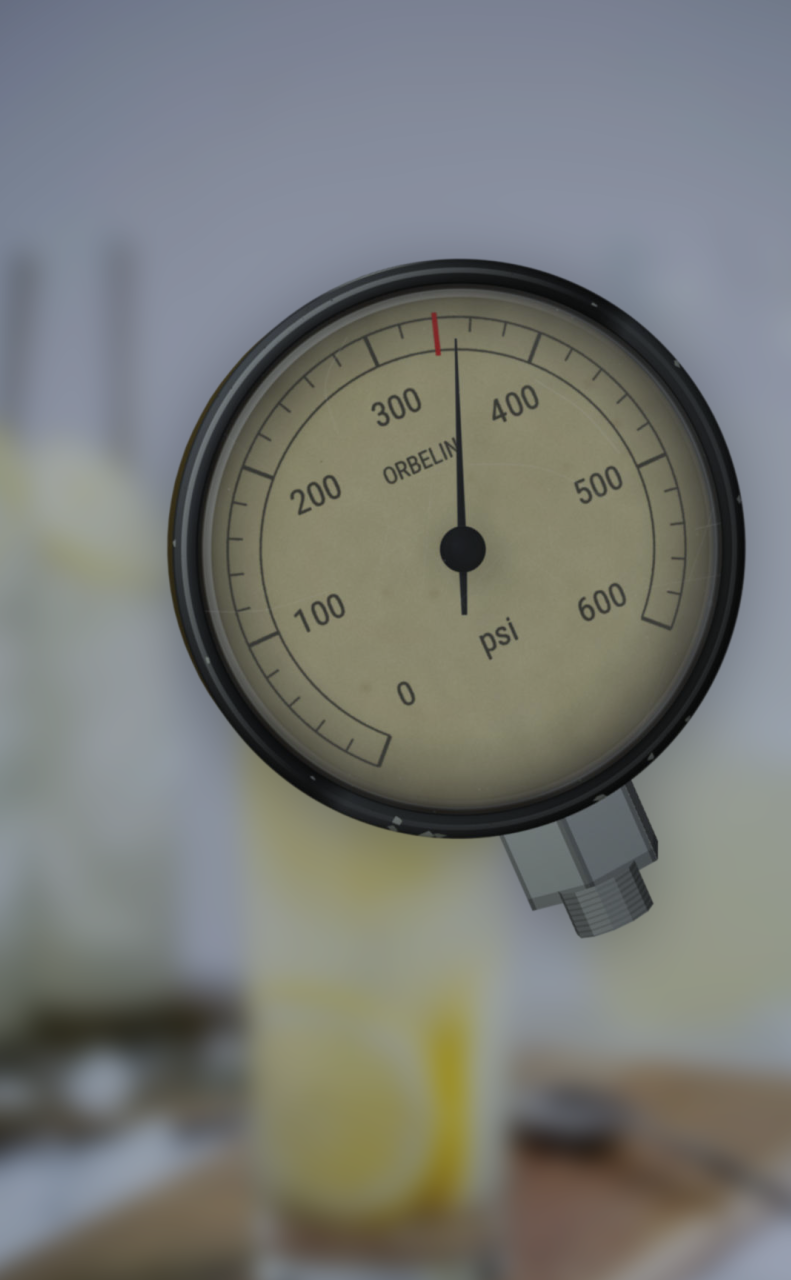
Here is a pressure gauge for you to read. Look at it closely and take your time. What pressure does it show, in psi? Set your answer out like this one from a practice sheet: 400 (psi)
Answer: 350 (psi)
